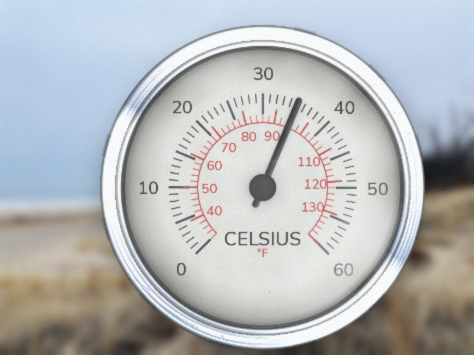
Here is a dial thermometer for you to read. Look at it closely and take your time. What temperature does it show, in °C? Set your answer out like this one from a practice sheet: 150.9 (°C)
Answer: 35 (°C)
